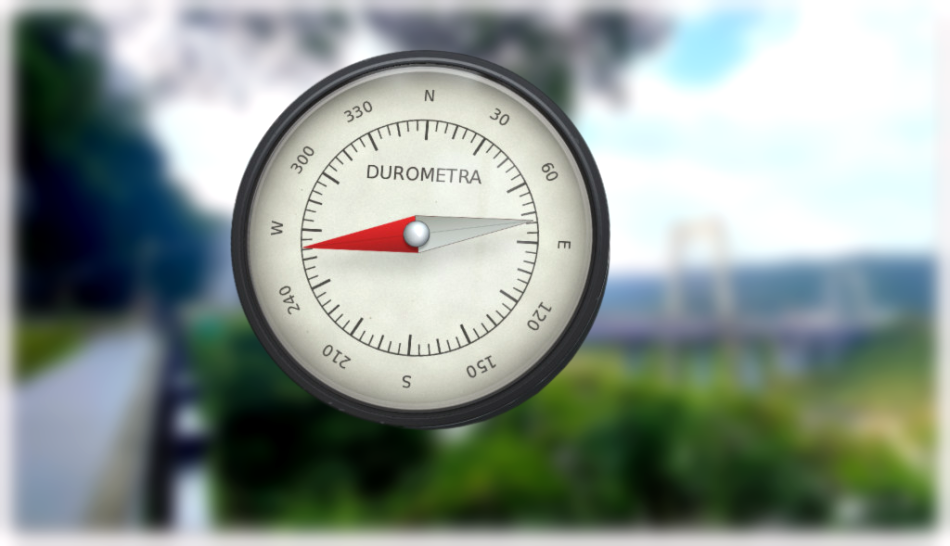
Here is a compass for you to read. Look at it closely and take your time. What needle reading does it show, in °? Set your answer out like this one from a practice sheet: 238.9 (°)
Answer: 260 (°)
